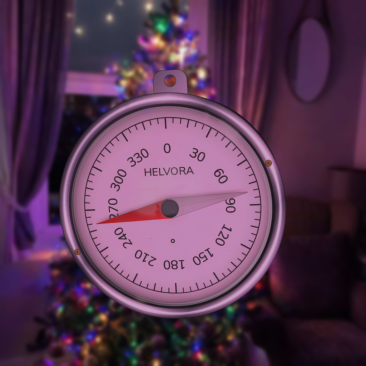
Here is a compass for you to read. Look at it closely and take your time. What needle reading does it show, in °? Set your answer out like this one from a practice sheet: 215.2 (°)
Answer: 260 (°)
